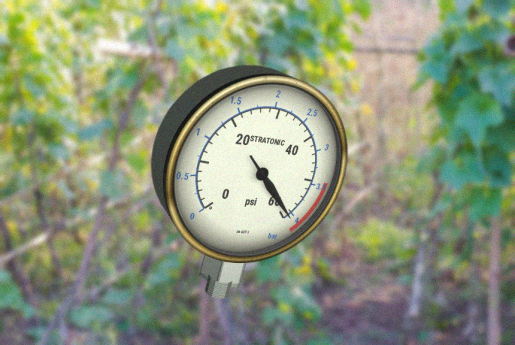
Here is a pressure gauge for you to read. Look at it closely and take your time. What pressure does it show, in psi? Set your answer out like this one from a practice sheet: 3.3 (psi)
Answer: 59 (psi)
